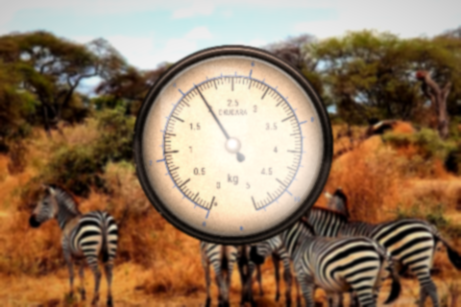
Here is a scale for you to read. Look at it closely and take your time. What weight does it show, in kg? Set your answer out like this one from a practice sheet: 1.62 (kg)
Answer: 2 (kg)
